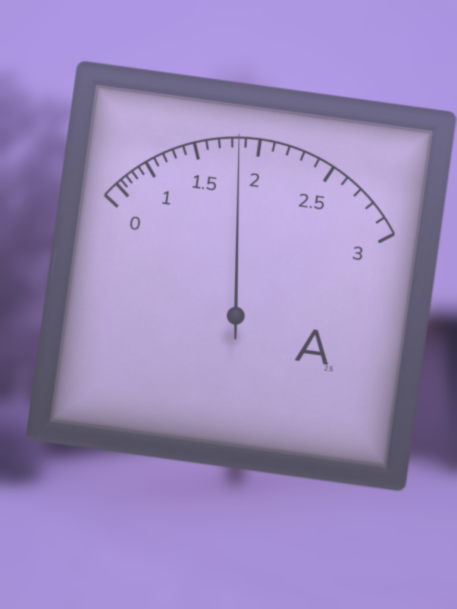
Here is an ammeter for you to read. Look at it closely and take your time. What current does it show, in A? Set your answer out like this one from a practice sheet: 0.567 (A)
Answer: 1.85 (A)
